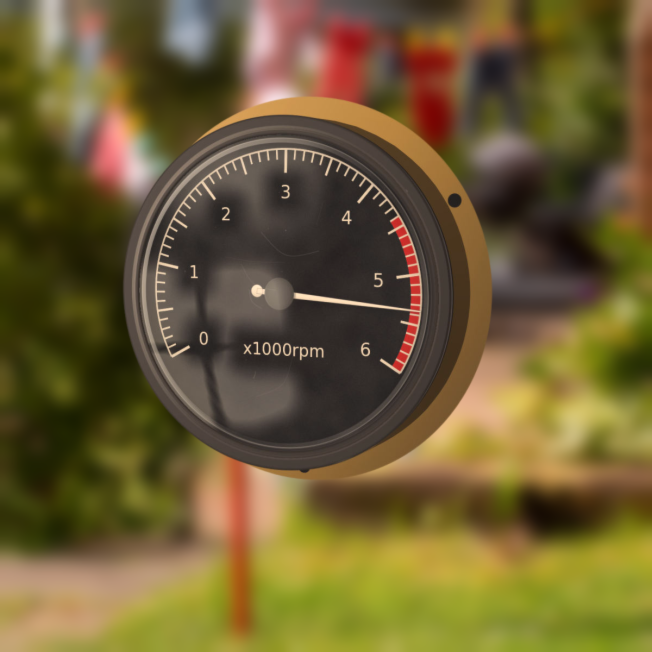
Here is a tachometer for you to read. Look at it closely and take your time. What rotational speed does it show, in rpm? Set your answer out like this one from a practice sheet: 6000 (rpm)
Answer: 5350 (rpm)
